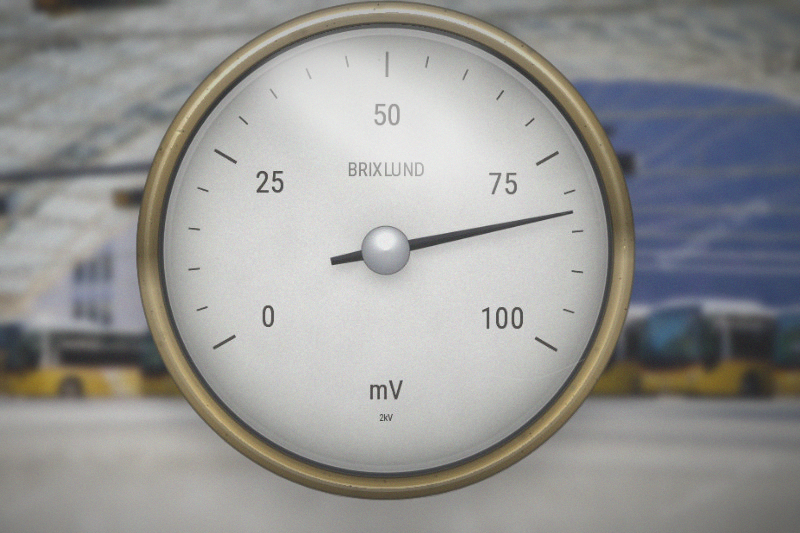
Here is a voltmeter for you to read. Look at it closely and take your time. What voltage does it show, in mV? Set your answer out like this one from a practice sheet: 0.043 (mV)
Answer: 82.5 (mV)
